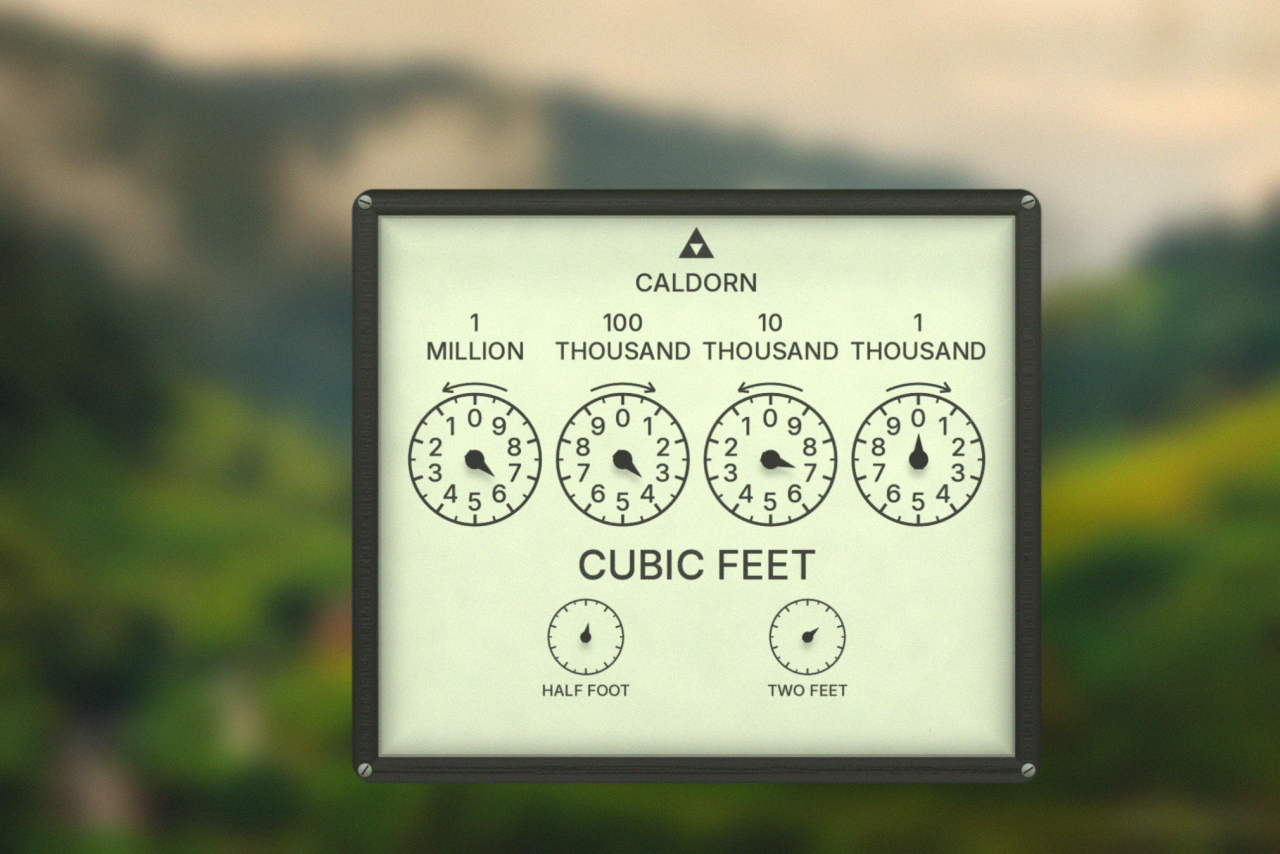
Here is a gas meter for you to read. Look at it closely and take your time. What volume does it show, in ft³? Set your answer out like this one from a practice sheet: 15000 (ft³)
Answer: 637000 (ft³)
